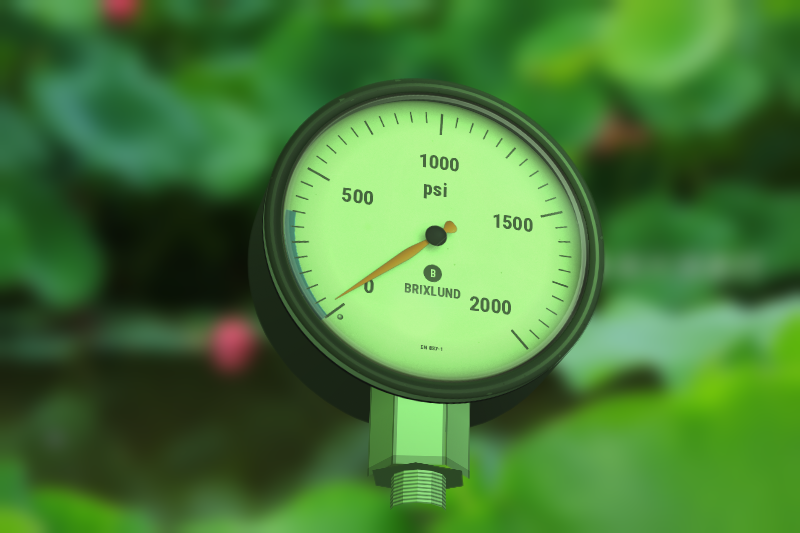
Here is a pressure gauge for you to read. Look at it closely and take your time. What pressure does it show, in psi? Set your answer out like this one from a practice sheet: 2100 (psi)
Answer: 25 (psi)
